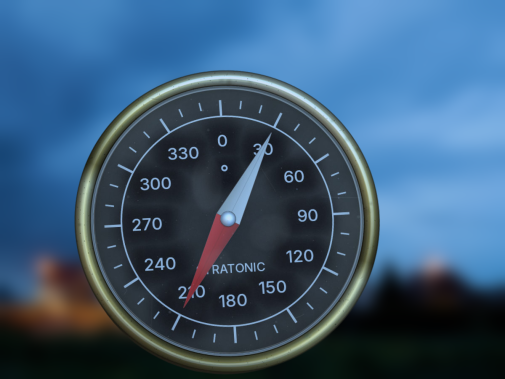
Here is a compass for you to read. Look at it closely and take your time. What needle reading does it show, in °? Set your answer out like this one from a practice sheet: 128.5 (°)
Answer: 210 (°)
